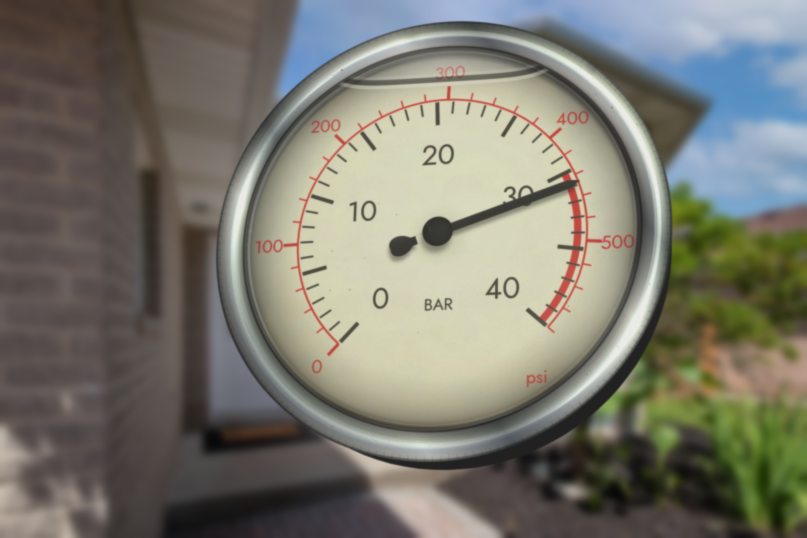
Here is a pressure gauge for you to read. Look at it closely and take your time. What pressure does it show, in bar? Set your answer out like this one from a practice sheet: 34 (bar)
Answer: 31 (bar)
